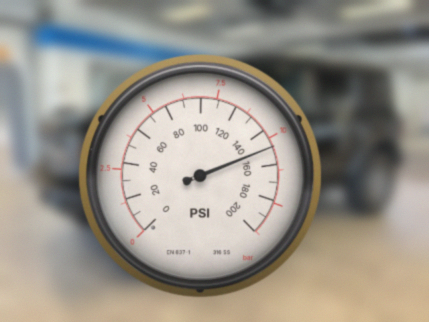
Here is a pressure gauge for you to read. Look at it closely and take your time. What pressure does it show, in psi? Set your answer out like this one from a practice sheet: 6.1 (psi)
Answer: 150 (psi)
